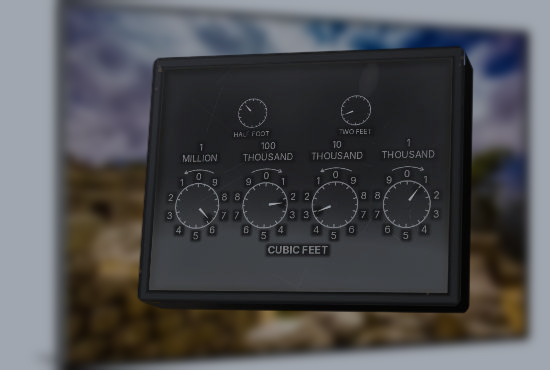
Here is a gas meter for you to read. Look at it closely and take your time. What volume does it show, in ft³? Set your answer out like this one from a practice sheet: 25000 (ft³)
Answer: 623100 (ft³)
